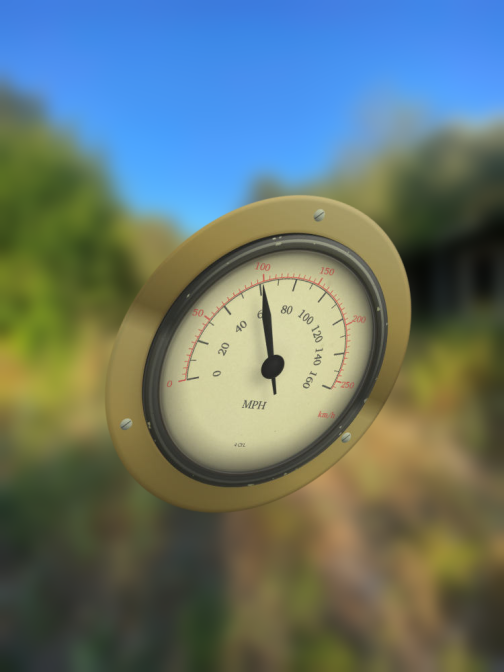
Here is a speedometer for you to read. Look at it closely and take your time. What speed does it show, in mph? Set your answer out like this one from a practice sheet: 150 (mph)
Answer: 60 (mph)
